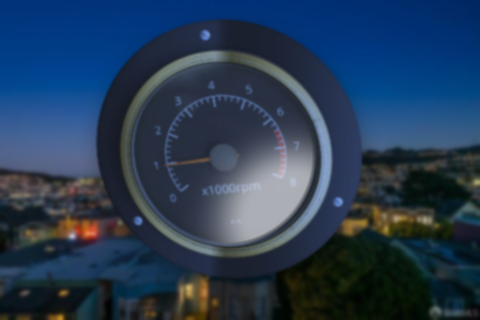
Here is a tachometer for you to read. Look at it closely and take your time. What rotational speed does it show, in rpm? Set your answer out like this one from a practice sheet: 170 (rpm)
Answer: 1000 (rpm)
